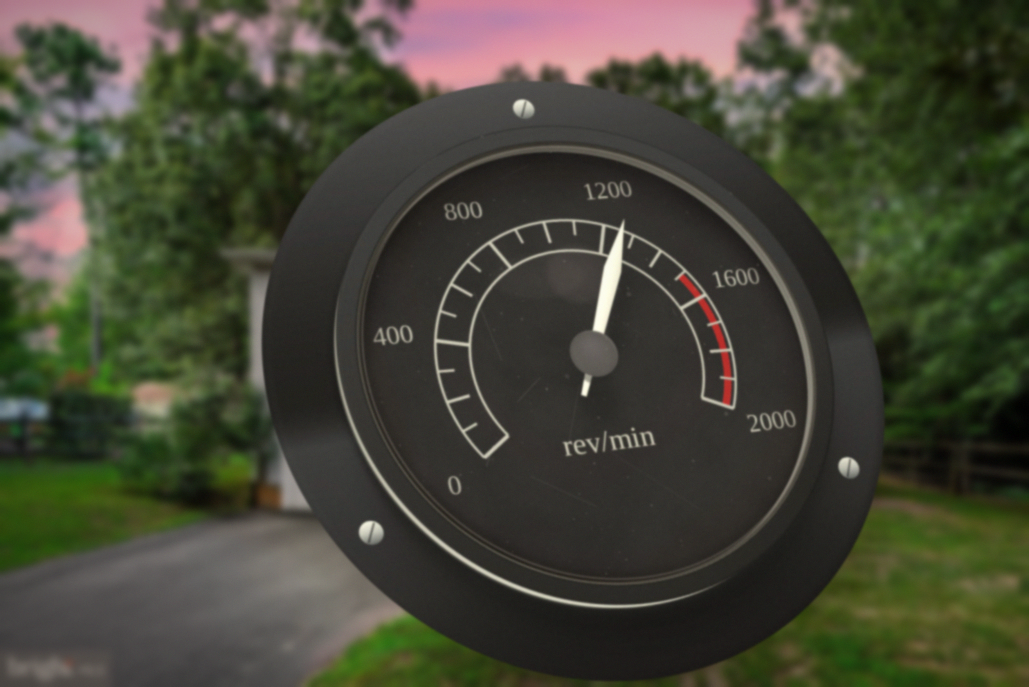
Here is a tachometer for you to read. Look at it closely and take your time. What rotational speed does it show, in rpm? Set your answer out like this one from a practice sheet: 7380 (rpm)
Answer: 1250 (rpm)
